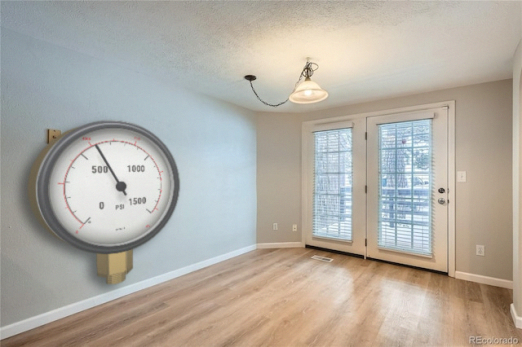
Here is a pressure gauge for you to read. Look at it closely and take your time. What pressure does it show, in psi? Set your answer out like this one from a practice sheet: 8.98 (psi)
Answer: 600 (psi)
